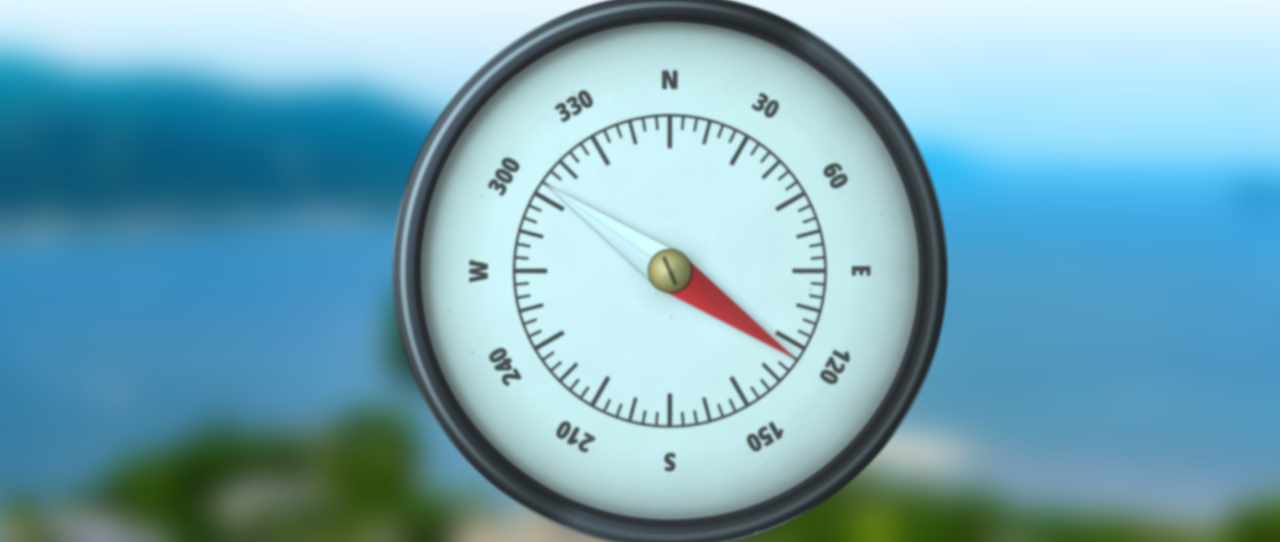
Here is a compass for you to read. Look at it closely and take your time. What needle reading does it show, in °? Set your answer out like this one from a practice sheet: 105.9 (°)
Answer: 125 (°)
